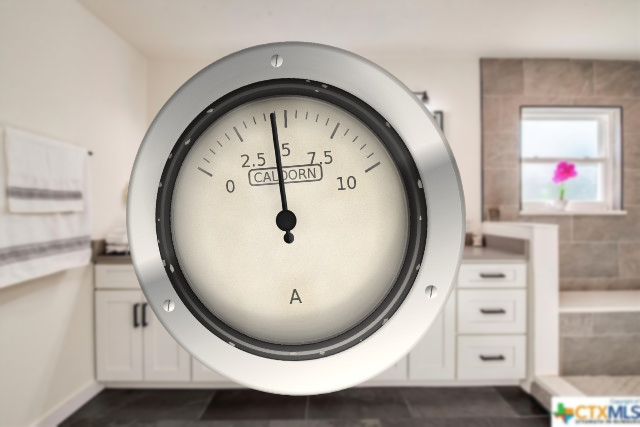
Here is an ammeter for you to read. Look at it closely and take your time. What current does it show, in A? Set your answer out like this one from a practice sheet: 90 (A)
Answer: 4.5 (A)
